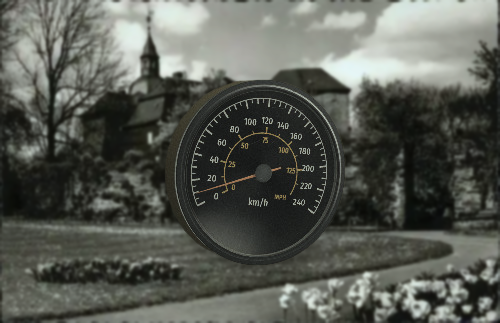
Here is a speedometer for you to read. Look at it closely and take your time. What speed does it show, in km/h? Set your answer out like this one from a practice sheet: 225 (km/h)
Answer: 10 (km/h)
